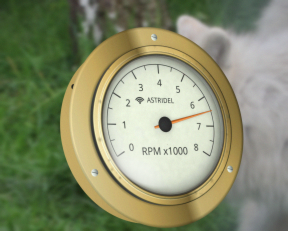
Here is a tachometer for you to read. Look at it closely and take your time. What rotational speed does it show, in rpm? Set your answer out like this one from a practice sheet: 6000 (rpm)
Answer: 6500 (rpm)
